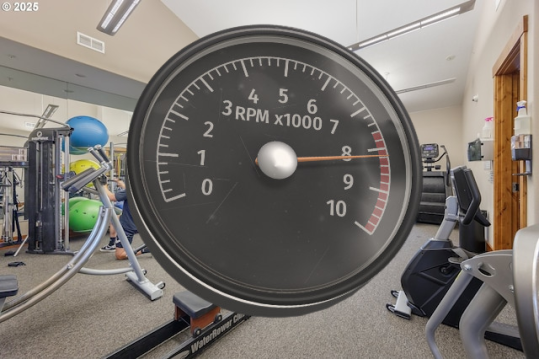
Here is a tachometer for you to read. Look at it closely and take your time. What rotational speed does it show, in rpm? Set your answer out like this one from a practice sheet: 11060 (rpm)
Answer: 8200 (rpm)
